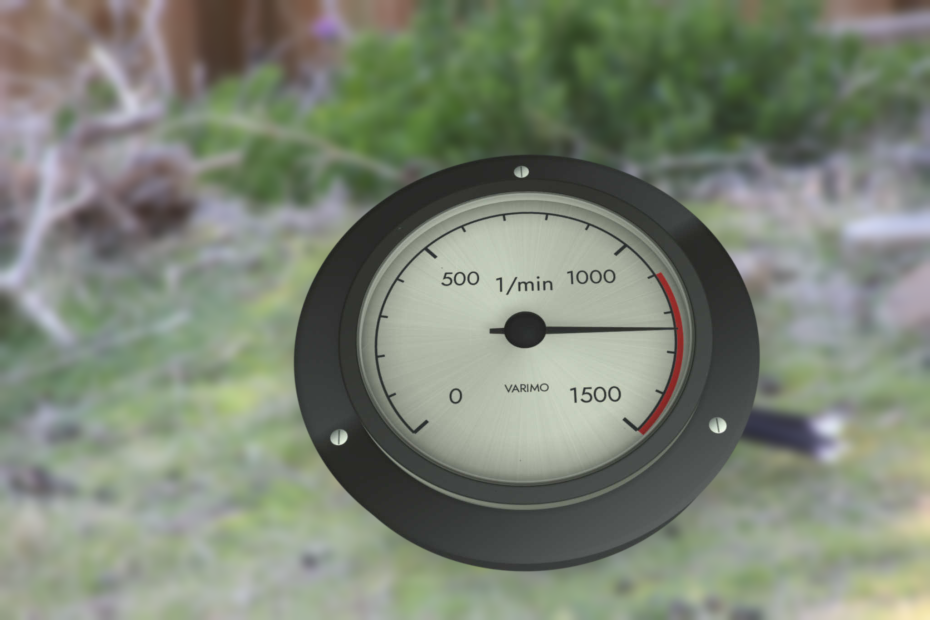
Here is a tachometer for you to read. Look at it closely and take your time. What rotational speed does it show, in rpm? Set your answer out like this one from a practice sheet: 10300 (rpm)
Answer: 1250 (rpm)
